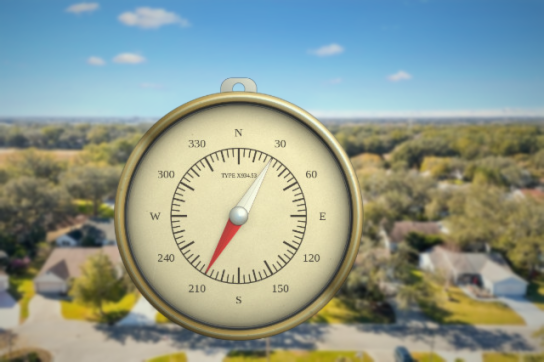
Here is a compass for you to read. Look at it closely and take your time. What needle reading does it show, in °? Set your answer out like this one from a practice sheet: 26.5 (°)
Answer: 210 (°)
